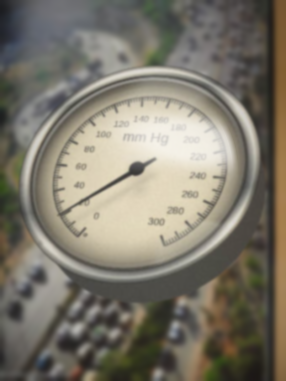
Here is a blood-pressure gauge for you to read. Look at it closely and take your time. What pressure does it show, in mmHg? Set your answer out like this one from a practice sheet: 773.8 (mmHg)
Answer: 20 (mmHg)
